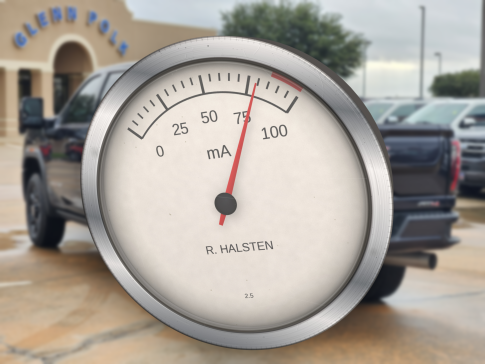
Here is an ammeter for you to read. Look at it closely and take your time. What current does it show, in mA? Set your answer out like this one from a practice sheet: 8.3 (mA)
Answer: 80 (mA)
